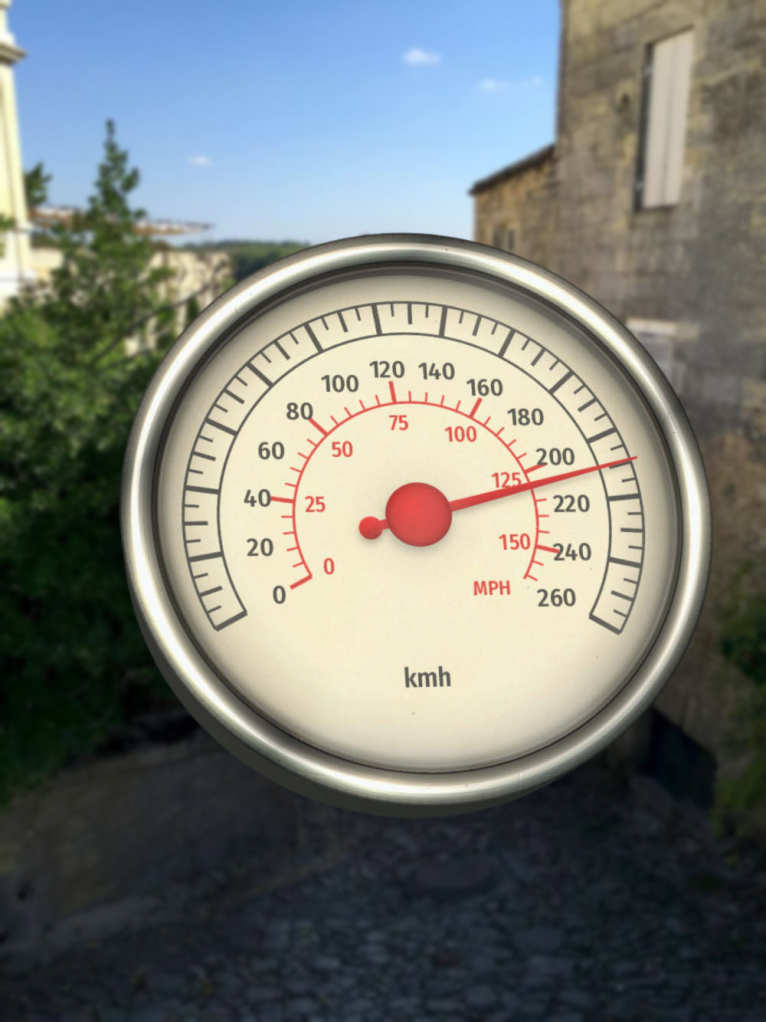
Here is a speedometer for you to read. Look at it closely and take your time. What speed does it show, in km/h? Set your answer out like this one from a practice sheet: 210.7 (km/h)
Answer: 210 (km/h)
